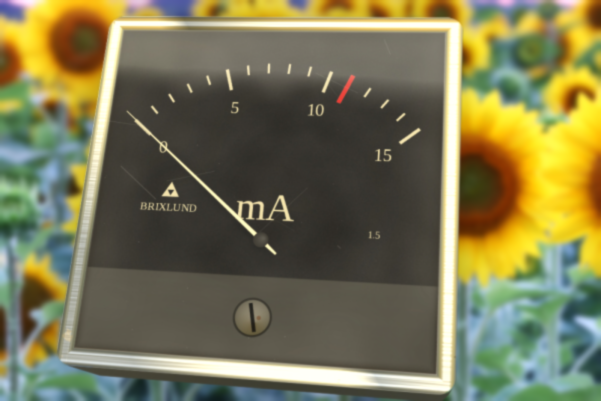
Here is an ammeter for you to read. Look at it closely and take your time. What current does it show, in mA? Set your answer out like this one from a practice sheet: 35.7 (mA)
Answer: 0 (mA)
